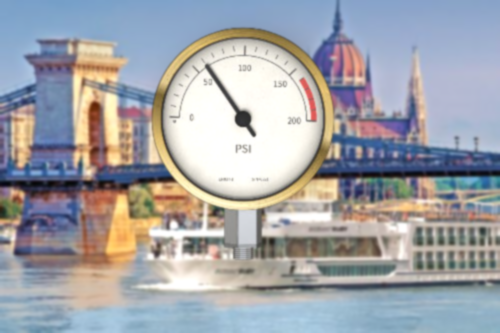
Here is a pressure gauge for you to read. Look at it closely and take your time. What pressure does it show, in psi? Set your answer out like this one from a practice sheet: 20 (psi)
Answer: 60 (psi)
